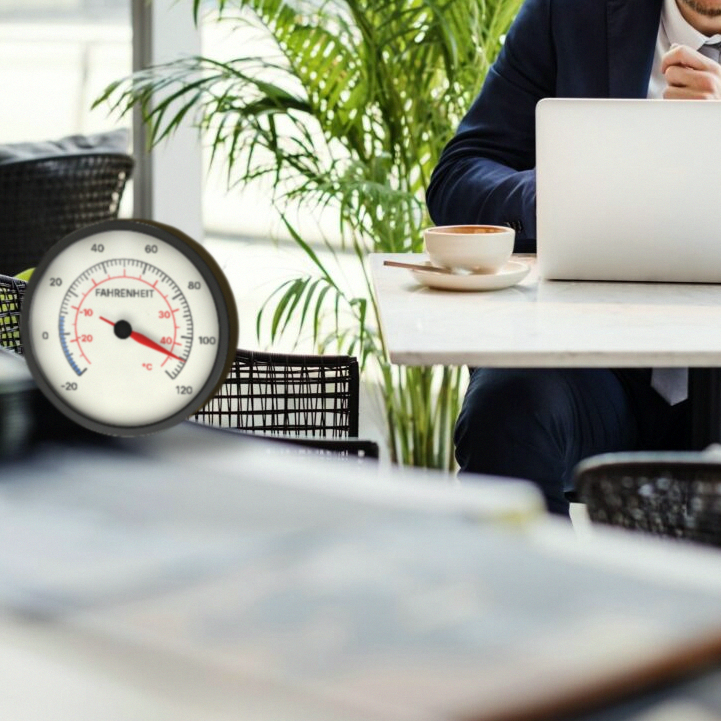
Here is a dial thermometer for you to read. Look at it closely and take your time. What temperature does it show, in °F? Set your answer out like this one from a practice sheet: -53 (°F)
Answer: 110 (°F)
